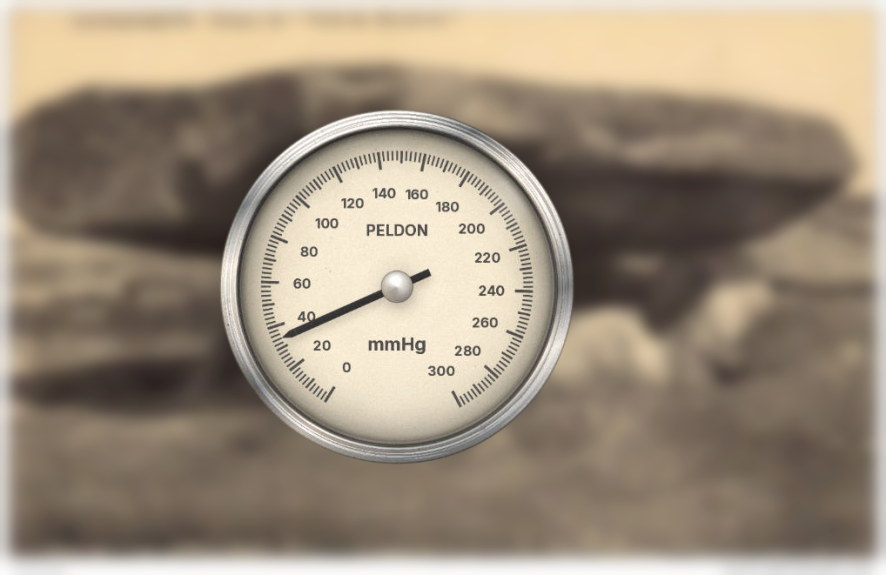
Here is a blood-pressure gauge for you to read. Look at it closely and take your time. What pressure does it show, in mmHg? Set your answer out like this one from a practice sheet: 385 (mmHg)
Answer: 34 (mmHg)
